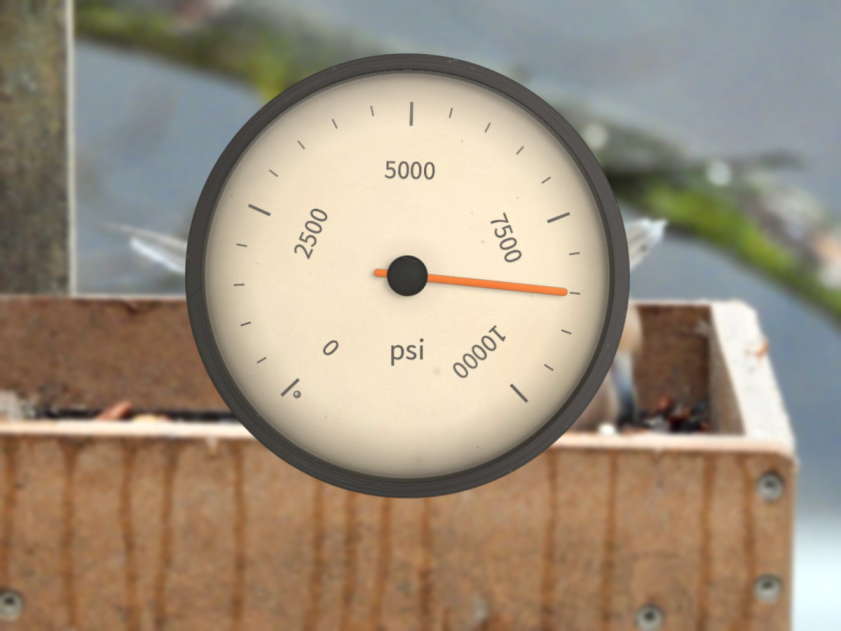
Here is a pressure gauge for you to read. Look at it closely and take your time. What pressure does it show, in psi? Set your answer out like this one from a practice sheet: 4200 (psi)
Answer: 8500 (psi)
